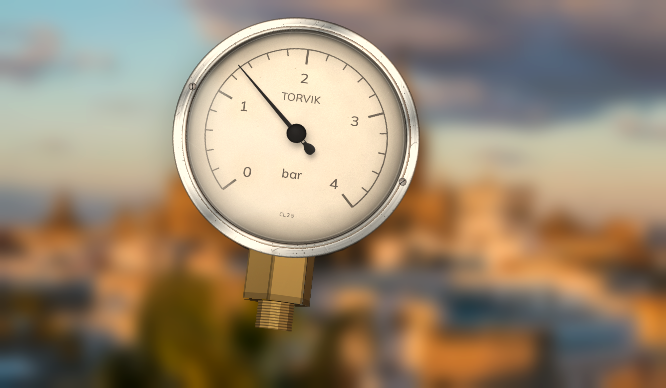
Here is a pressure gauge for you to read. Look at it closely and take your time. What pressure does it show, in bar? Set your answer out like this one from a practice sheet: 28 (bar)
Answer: 1.3 (bar)
